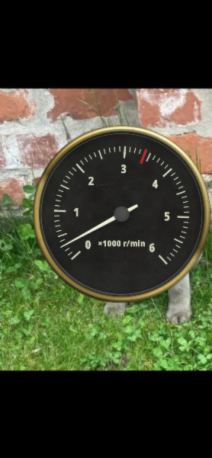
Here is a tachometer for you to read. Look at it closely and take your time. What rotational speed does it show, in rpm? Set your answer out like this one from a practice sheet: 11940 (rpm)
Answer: 300 (rpm)
